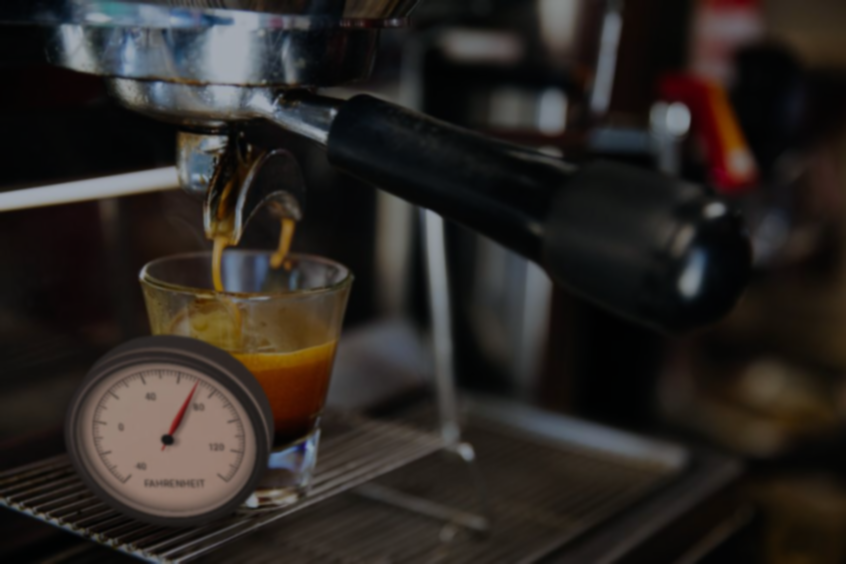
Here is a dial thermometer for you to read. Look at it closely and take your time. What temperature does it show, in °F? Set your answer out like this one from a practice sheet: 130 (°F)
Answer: 70 (°F)
